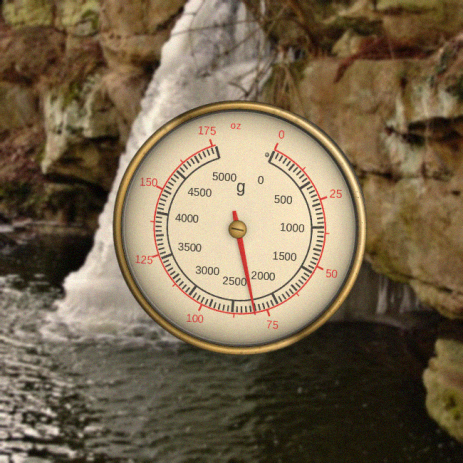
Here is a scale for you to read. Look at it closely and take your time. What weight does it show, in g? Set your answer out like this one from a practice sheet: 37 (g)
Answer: 2250 (g)
